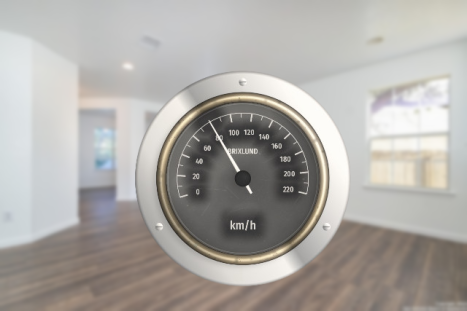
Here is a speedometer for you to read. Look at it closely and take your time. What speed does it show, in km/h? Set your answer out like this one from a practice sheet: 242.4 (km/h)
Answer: 80 (km/h)
